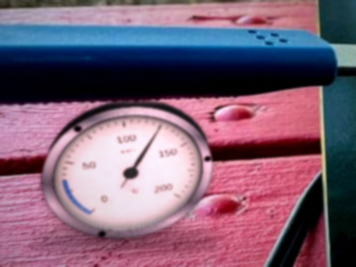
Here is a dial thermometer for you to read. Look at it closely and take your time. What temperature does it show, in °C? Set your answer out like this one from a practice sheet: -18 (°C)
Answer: 125 (°C)
